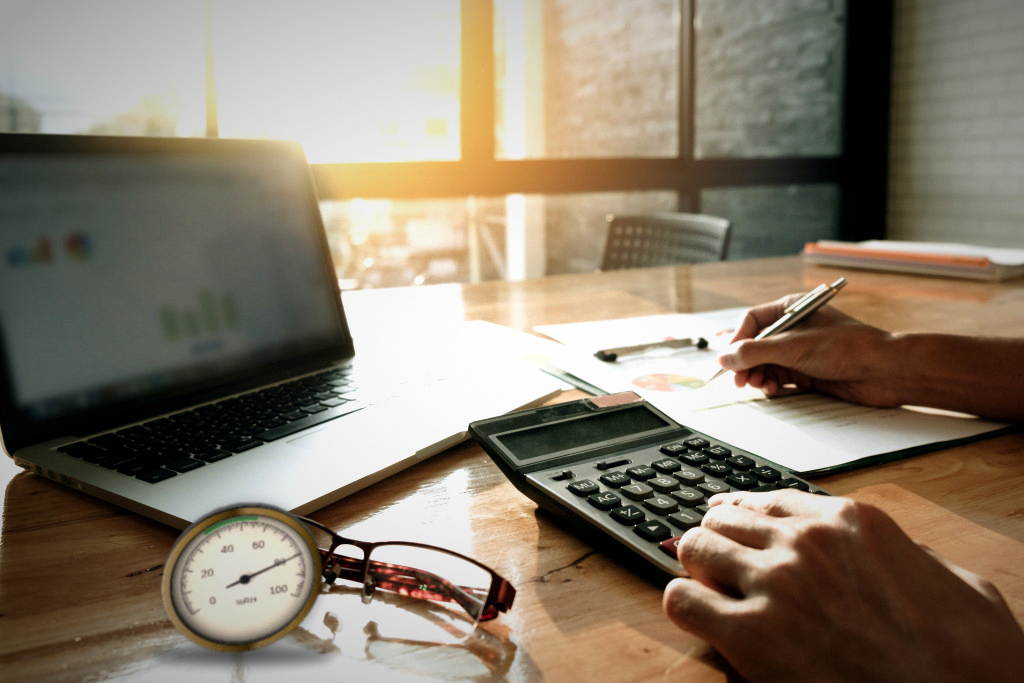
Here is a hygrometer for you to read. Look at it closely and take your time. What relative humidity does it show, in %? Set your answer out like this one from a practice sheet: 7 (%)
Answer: 80 (%)
